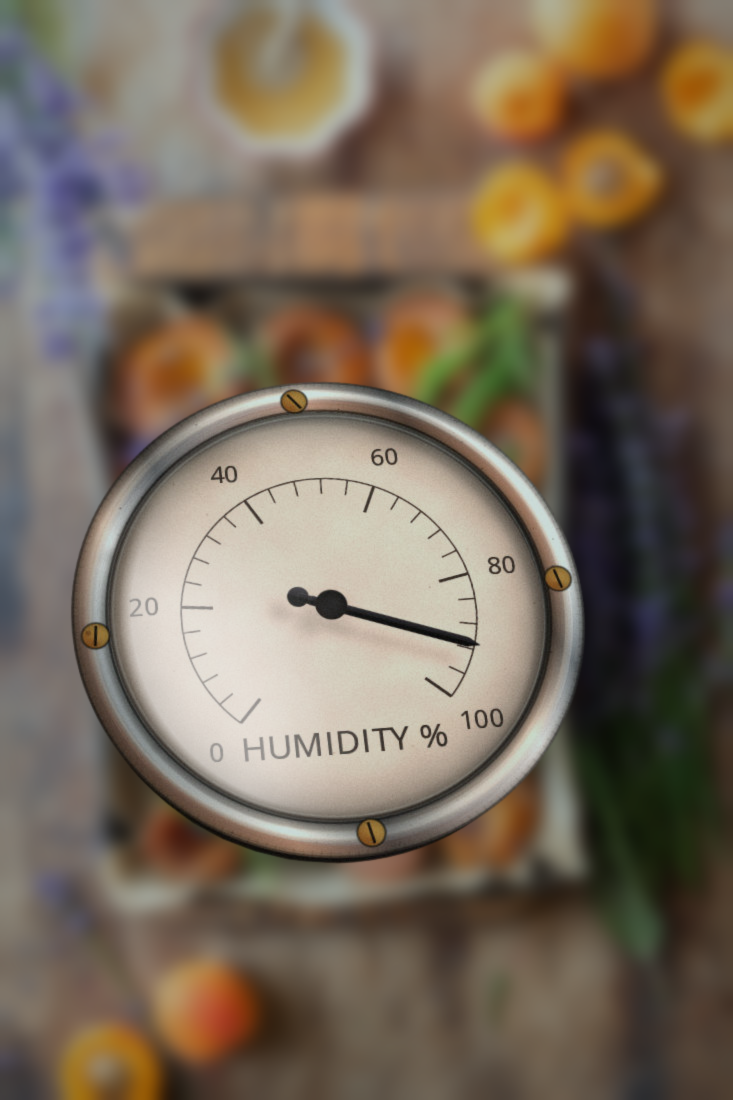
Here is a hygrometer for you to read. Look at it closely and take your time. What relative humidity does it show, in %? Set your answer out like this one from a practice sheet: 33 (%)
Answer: 92 (%)
